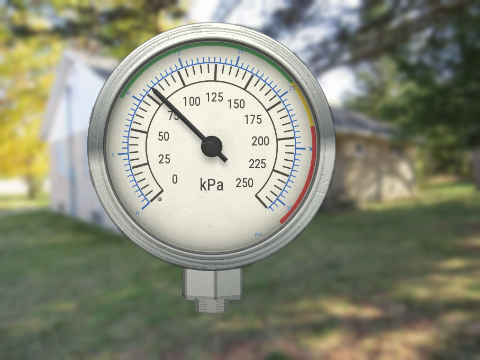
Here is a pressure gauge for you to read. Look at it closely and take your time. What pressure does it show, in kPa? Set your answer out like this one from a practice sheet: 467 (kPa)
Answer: 80 (kPa)
